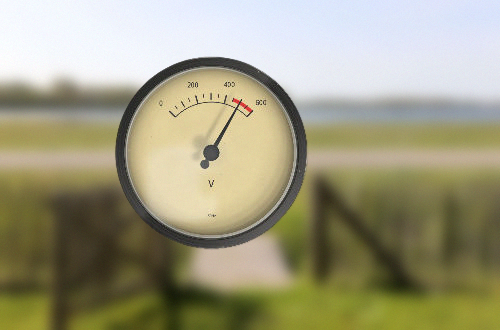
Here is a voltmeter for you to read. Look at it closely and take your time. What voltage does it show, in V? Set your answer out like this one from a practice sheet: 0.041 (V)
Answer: 500 (V)
